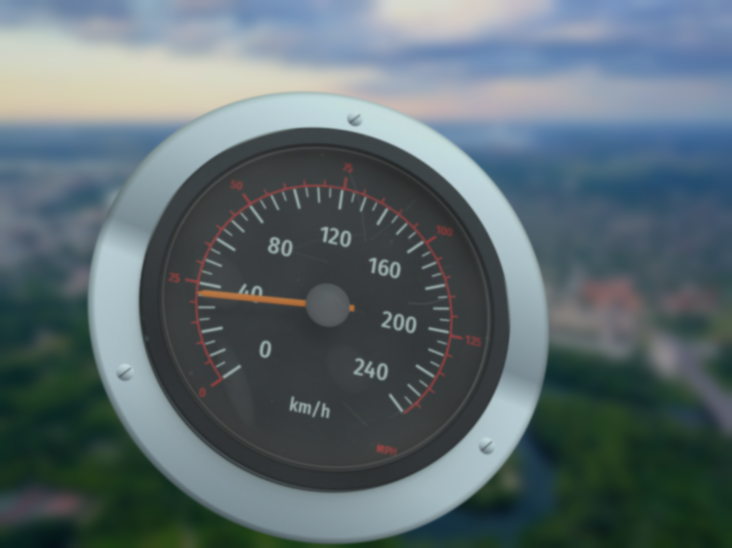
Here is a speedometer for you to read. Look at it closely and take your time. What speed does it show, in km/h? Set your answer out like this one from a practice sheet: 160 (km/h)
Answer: 35 (km/h)
